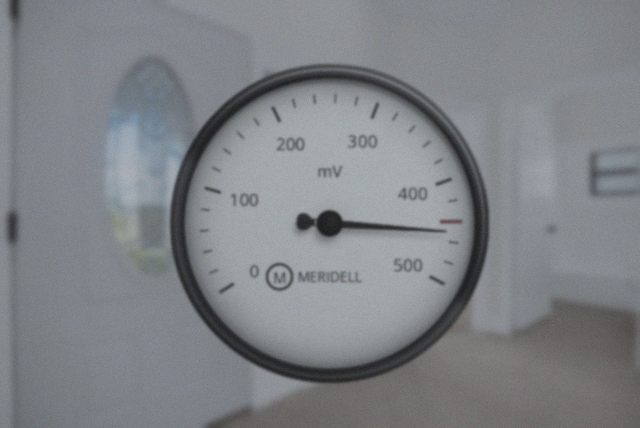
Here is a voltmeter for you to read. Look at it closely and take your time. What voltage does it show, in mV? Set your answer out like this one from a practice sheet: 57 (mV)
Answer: 450 (mV)
